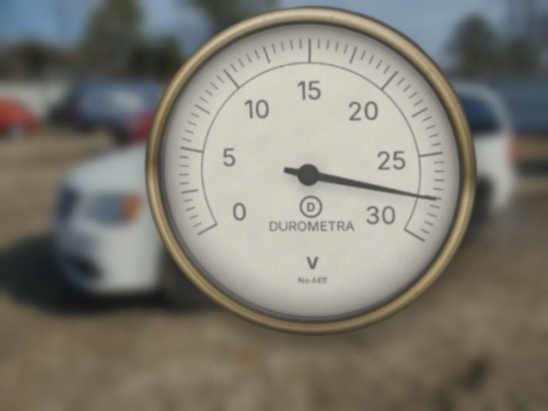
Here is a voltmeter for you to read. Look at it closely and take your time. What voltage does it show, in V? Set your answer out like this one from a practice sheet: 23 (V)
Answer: 27.5 (V)
